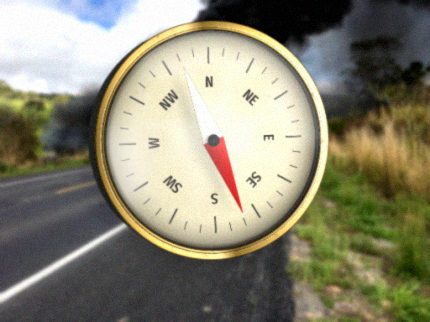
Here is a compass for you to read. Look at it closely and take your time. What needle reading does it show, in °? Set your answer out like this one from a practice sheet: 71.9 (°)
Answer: 160 (°)
